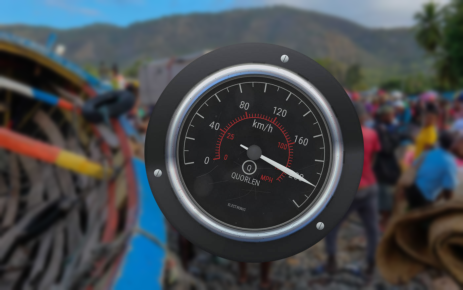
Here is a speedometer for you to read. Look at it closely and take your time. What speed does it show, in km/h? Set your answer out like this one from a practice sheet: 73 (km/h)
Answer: 200 (km/h)
